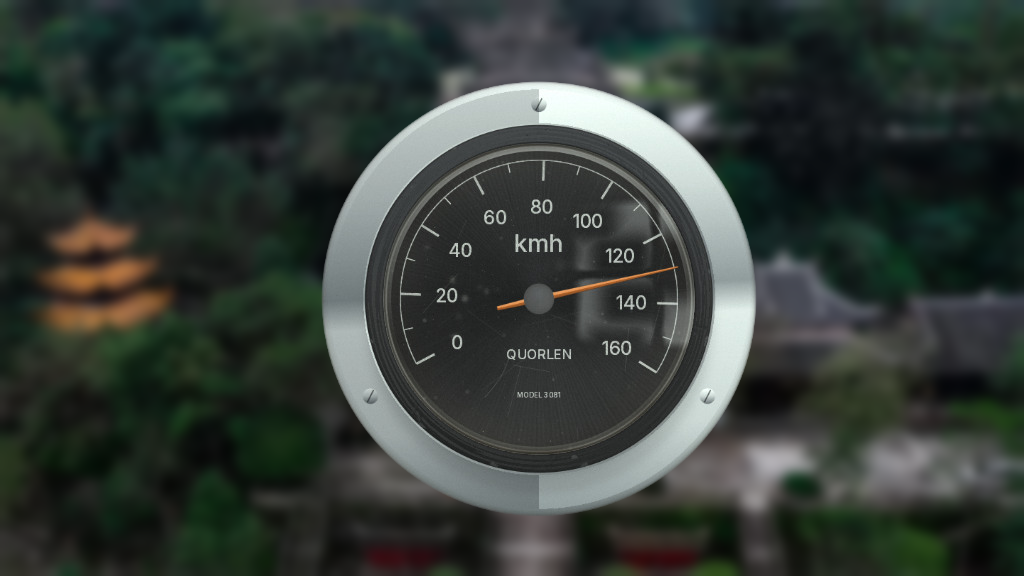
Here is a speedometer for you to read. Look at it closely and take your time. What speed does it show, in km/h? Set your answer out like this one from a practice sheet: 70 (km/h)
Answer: 130 (km/h)
